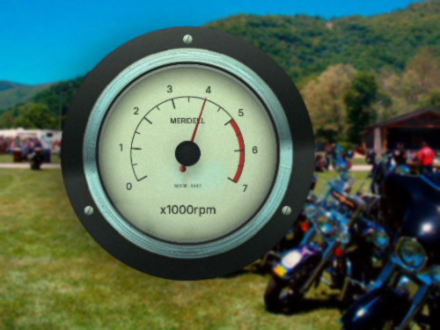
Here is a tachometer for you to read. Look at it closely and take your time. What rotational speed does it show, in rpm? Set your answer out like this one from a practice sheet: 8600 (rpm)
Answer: 4000 (rpm)
